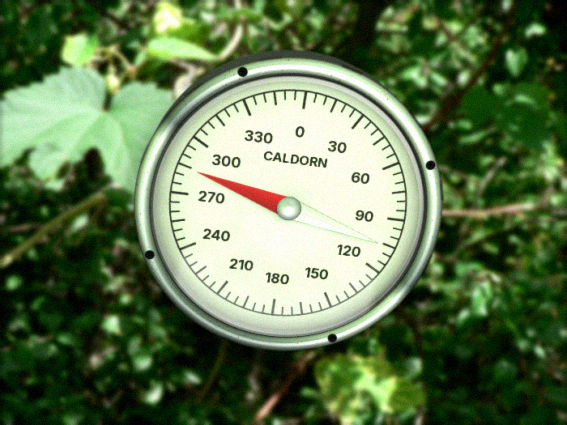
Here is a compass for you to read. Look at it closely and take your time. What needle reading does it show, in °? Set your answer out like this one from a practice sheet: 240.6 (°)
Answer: 285 (°)
